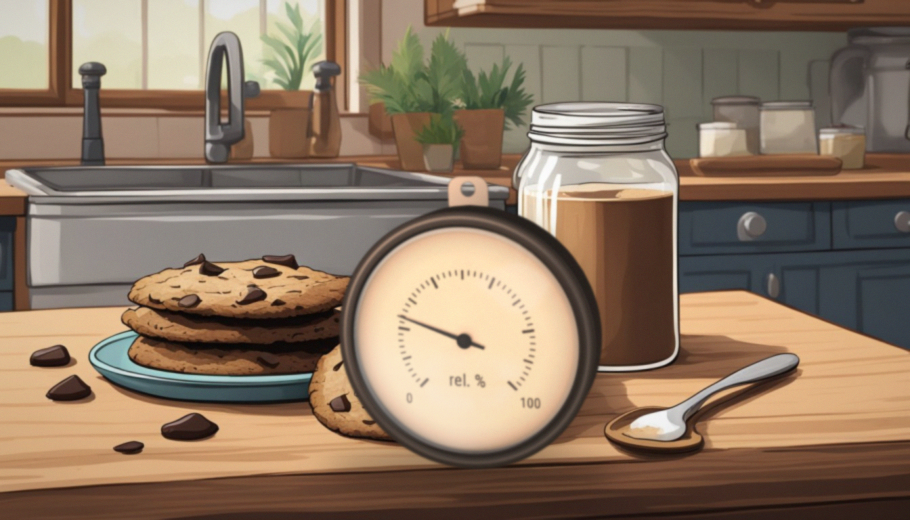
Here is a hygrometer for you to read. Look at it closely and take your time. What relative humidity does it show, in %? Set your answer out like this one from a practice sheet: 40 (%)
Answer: 24 (%)
